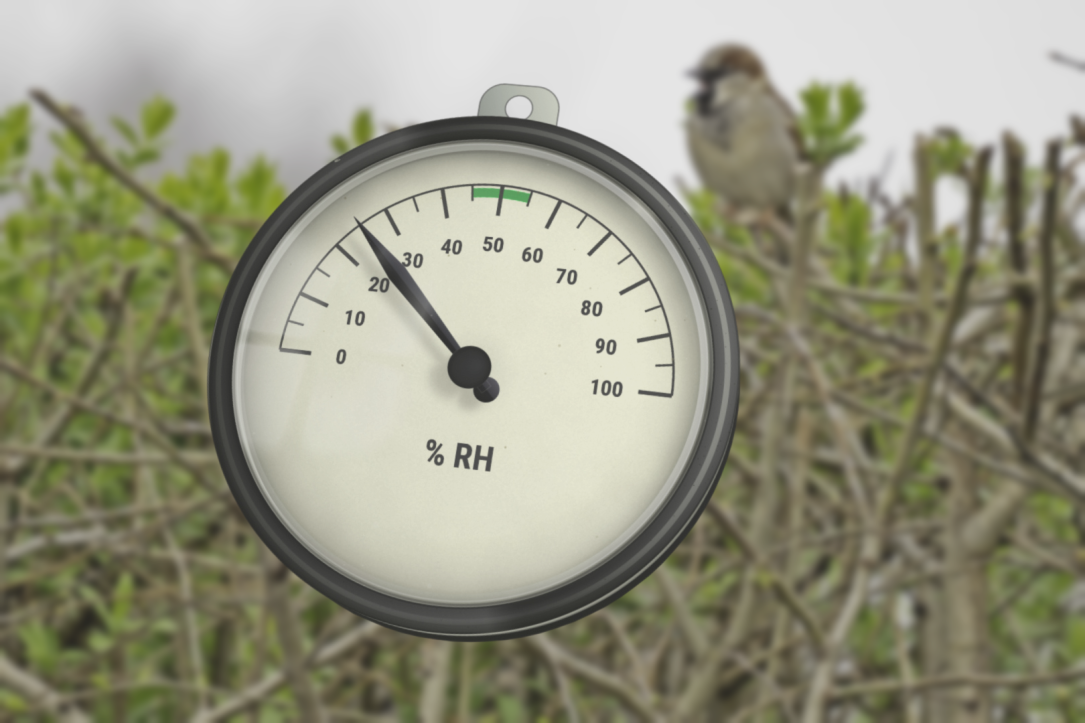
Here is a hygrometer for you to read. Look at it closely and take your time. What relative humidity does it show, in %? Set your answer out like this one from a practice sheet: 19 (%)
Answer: 25 (%)
